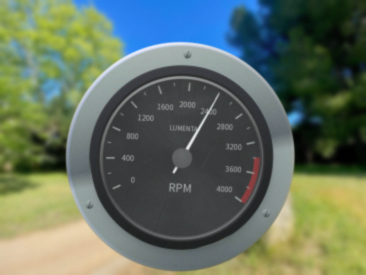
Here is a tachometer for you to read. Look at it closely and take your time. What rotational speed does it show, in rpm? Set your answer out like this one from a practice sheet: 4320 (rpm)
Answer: 2400 (rpm)
